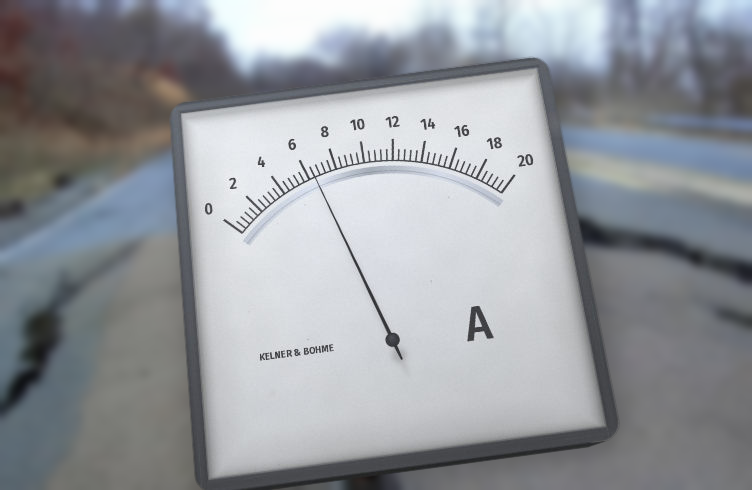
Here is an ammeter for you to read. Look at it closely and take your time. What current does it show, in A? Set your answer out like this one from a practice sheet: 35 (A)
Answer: 6.4 (A)
